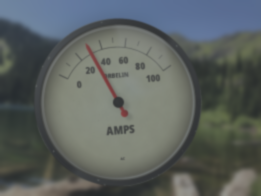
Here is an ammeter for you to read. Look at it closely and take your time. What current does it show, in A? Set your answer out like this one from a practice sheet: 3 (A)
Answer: 30 (A)
